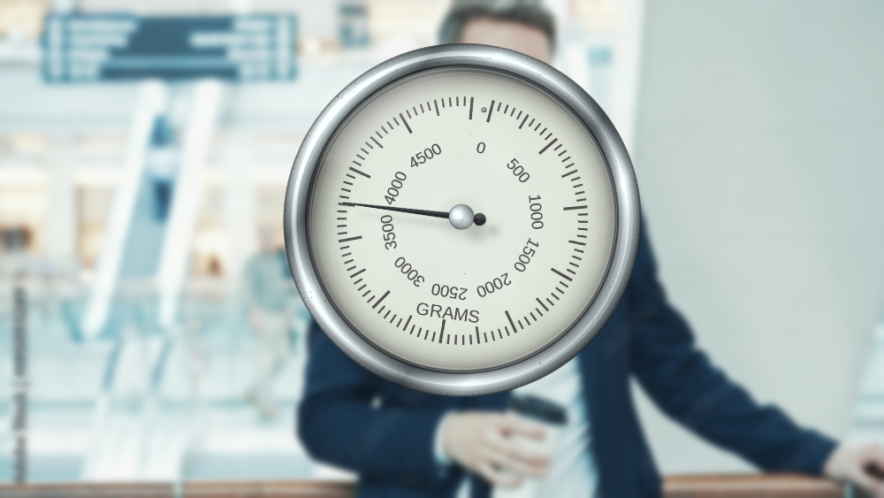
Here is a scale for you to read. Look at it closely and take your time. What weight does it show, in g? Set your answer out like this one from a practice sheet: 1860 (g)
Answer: 3750 (g)
